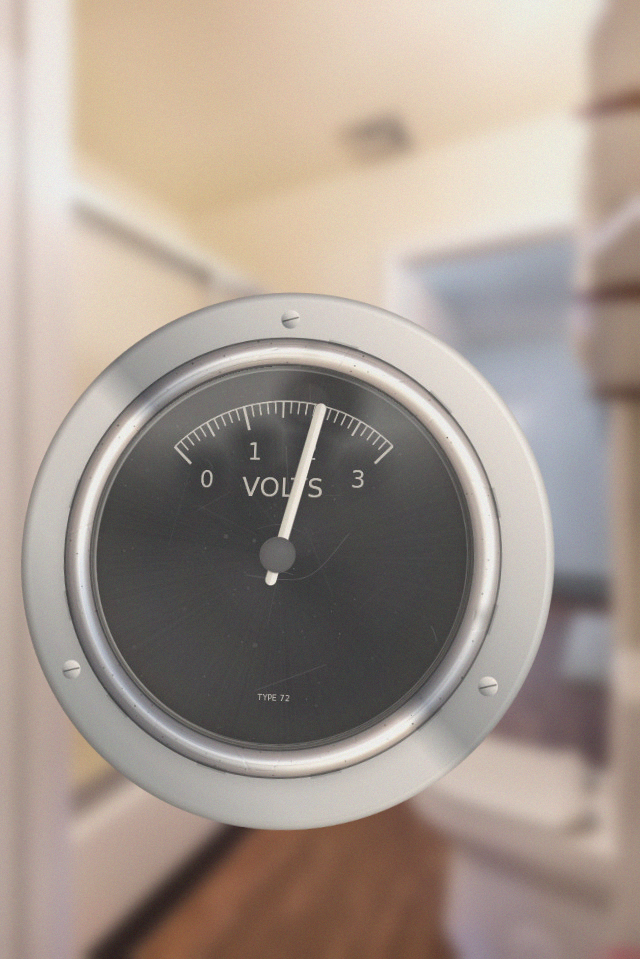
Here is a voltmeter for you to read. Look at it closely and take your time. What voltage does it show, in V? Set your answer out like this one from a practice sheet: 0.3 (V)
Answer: 2 (V)
